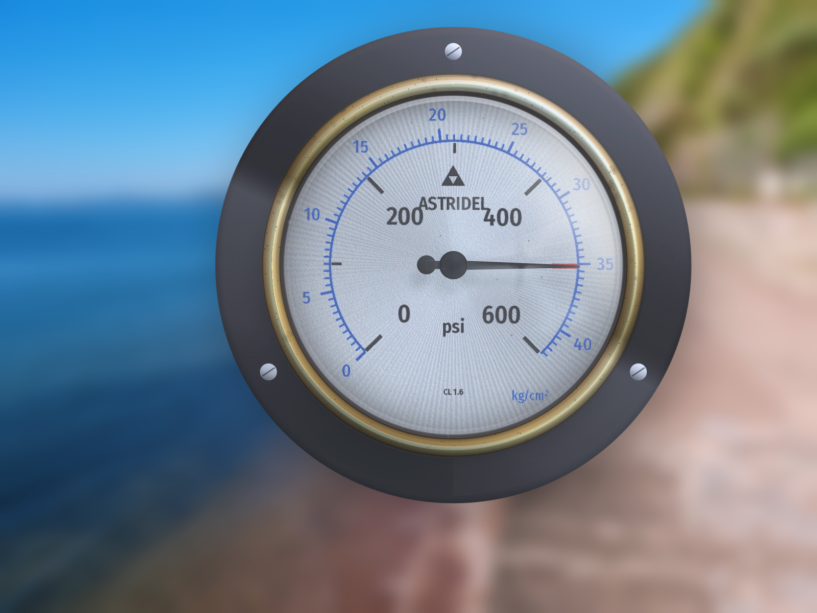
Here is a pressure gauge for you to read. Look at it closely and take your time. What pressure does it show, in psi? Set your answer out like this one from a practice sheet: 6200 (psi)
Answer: 500 (psi)
